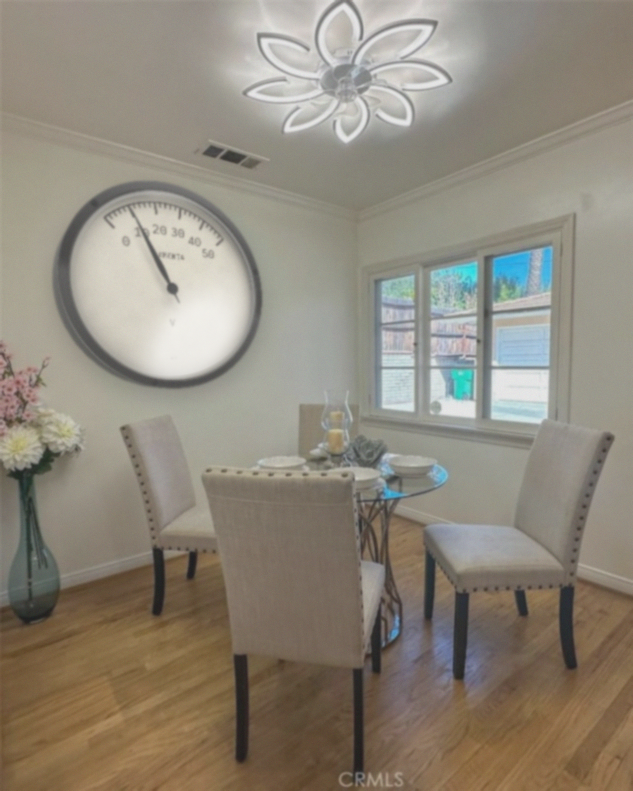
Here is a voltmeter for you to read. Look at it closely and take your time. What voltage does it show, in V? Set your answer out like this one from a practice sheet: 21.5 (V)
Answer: 10 (V)
